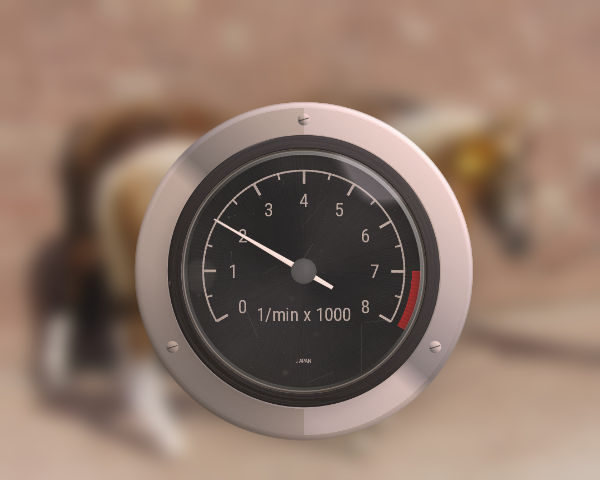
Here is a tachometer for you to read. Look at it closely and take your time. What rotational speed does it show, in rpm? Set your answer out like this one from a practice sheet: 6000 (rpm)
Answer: 2000 (rpm)
